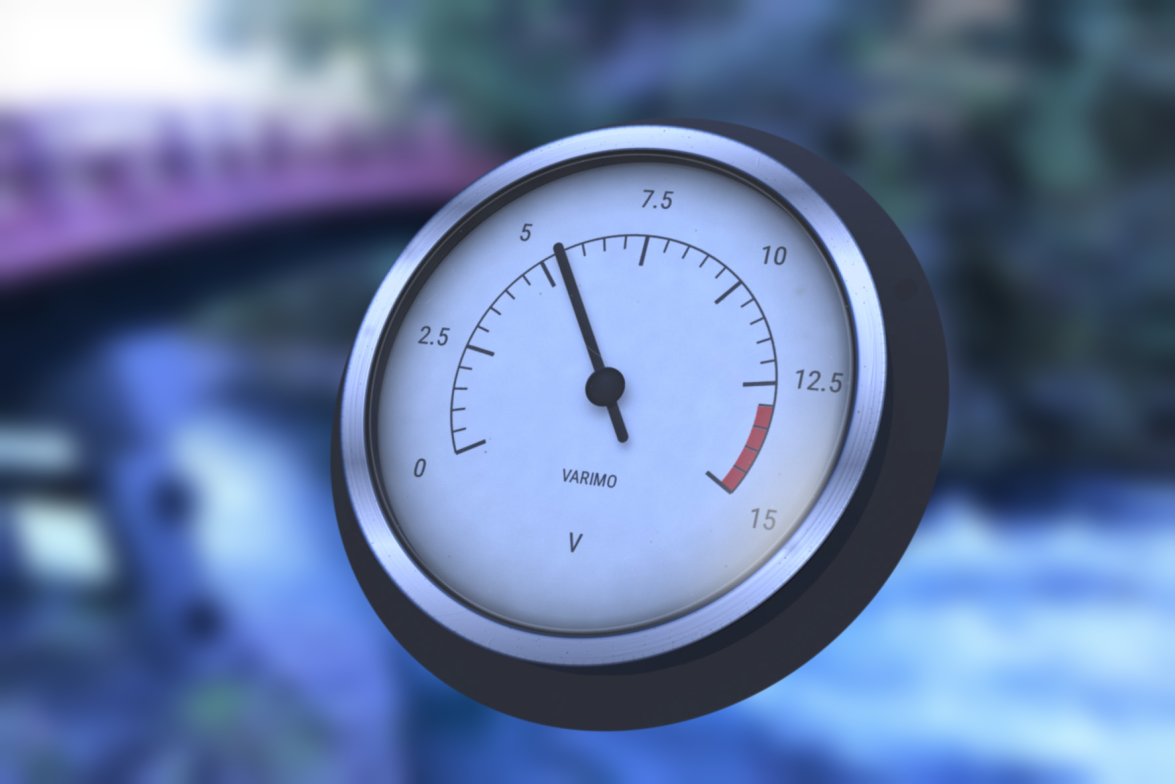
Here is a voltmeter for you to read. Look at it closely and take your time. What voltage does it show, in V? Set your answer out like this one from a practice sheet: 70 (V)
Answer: 5.5 (V)
